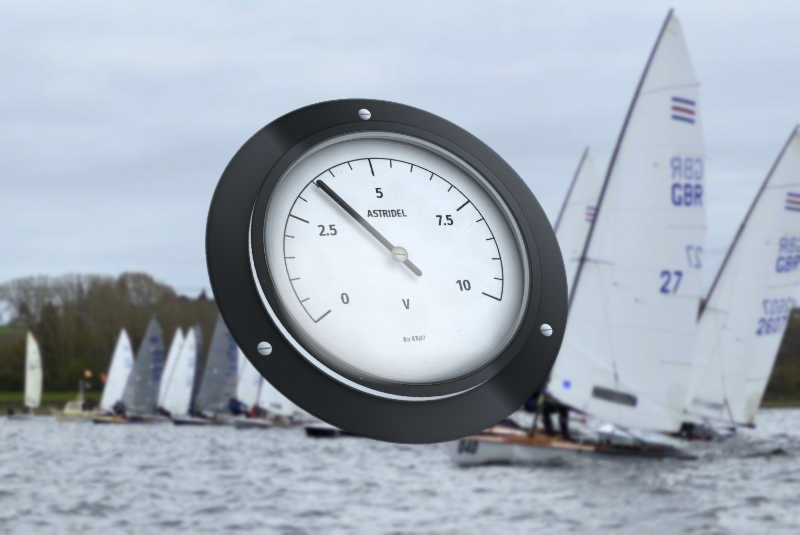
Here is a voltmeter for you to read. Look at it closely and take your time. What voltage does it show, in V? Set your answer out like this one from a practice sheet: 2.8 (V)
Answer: 3.5 (V)
